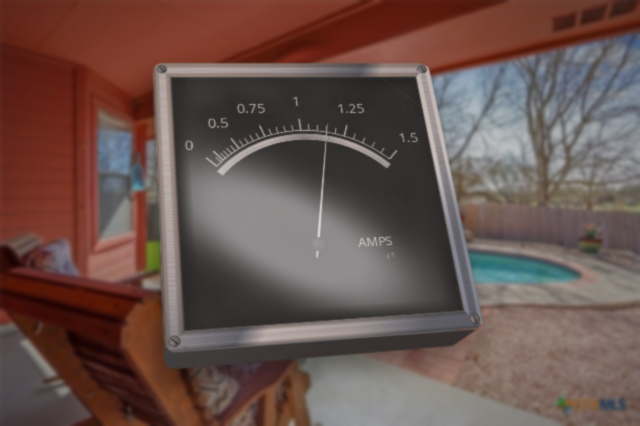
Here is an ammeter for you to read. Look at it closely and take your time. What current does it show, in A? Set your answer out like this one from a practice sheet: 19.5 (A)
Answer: 1.15 (A)
